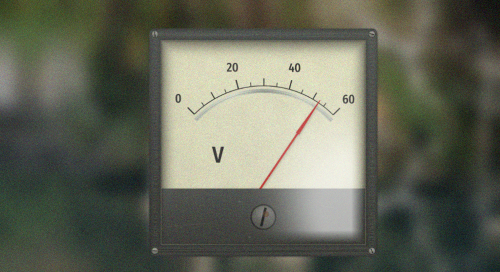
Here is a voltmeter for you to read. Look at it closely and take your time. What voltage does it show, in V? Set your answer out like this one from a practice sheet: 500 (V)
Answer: 52.5 (V)
